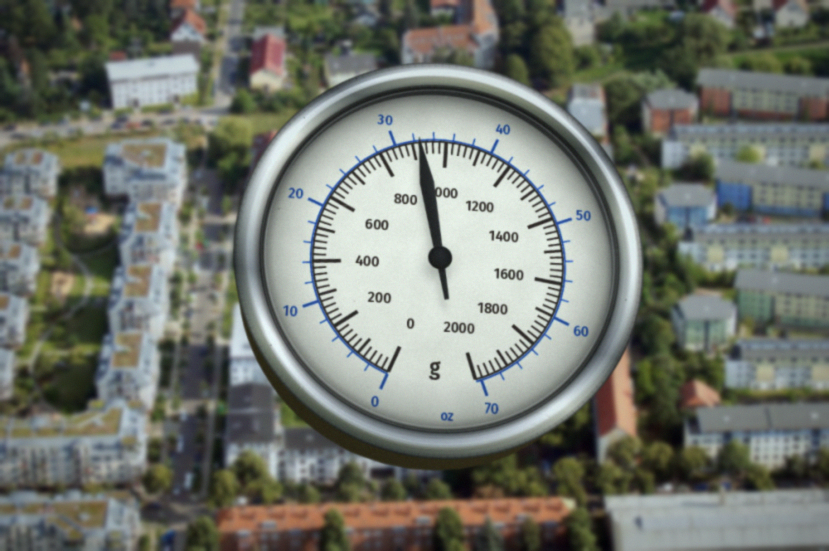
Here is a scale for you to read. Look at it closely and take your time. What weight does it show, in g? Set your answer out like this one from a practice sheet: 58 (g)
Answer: 920 (g)
